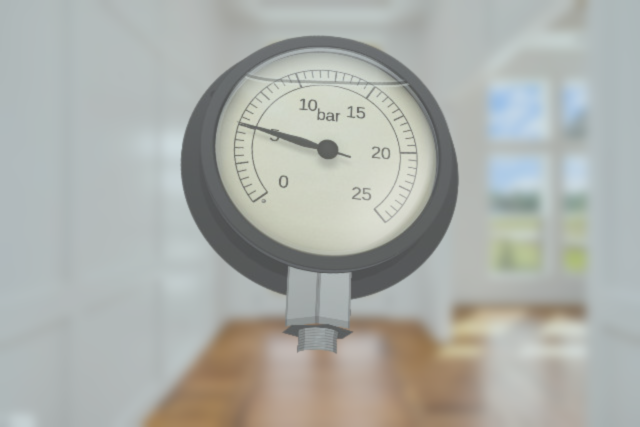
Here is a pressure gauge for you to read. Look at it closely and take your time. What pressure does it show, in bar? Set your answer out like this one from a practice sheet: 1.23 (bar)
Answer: 5 (bar)
